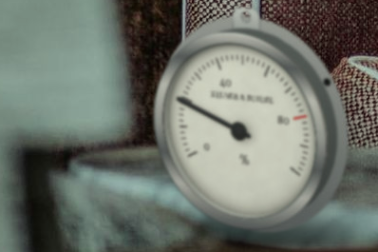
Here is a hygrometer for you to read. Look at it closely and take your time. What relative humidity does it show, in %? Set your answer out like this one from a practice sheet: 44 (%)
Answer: 20 (%)
